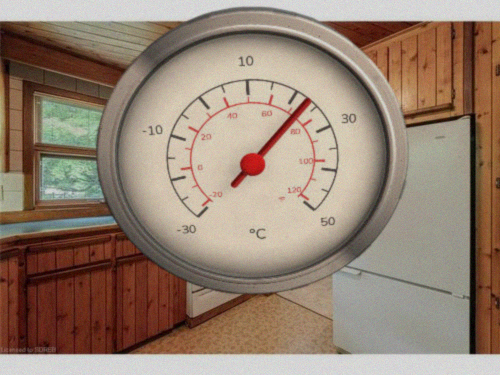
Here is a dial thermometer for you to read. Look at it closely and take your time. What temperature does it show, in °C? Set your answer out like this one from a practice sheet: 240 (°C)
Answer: 22.5 (°C)
